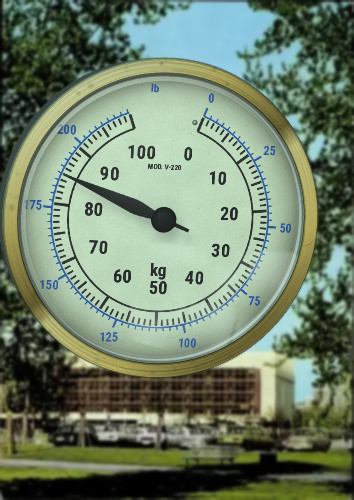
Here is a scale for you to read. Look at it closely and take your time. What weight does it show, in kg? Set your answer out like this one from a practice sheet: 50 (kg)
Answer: 85 (kg)
